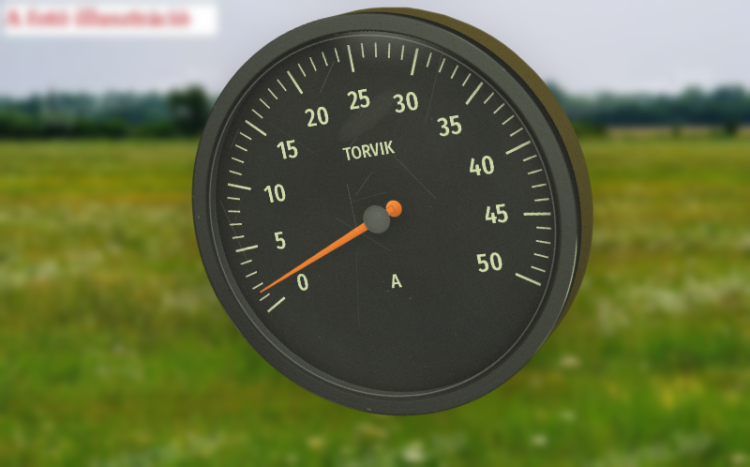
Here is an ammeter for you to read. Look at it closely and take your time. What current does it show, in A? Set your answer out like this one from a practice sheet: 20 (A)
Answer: 1.5 (A)
